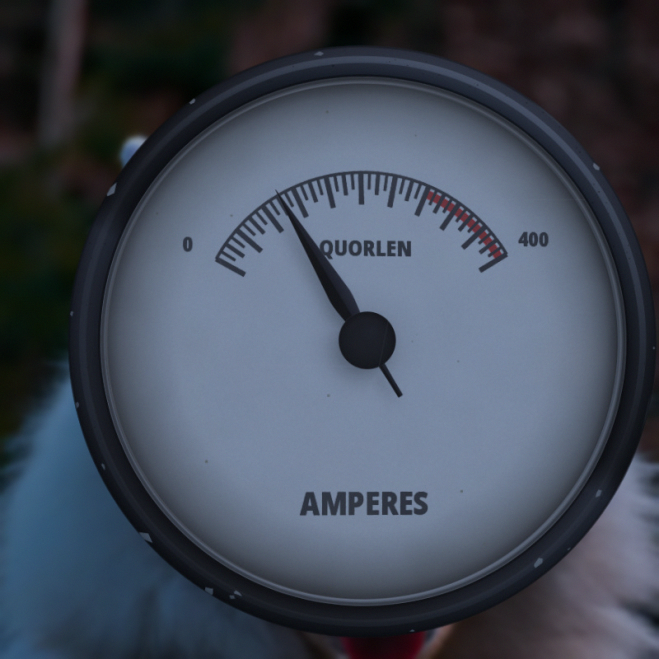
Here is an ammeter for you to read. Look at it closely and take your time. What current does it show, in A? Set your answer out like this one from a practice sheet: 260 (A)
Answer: 100 (A)
